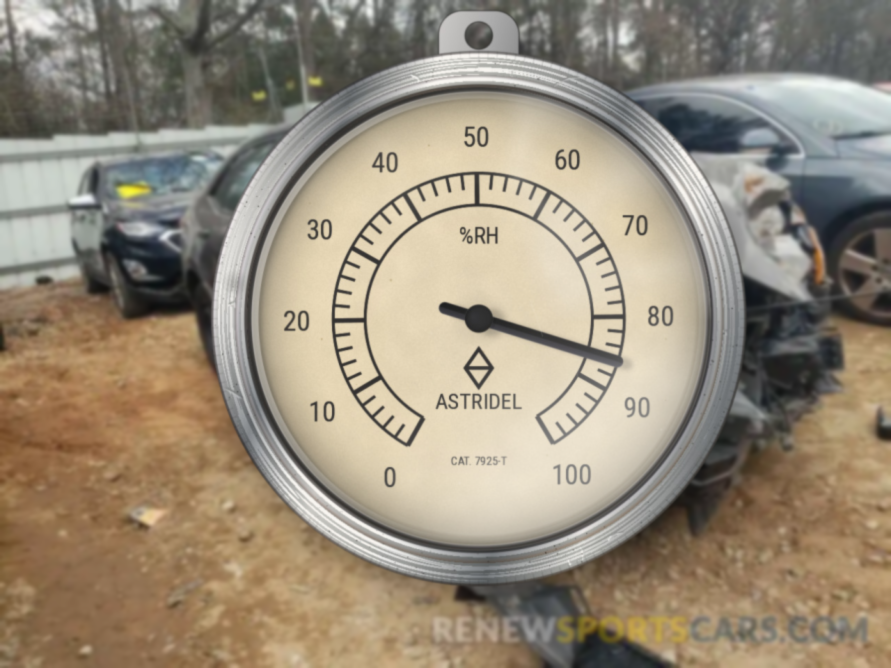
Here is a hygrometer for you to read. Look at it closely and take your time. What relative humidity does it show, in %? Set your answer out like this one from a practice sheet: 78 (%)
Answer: 86 (%)
